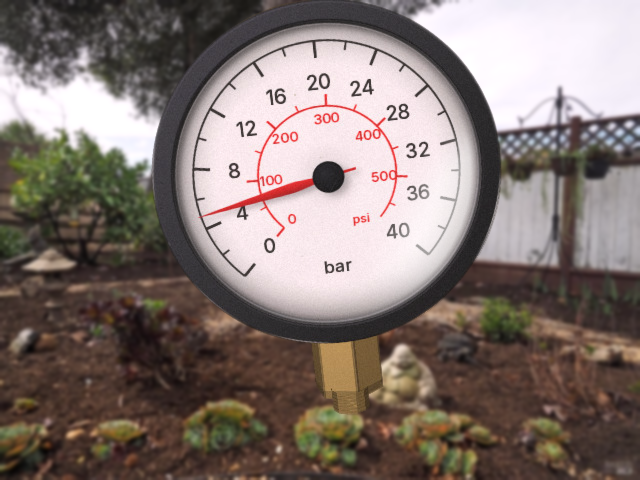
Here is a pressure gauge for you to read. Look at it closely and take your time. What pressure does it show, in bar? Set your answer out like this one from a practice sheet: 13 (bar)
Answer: 5 (bar)
